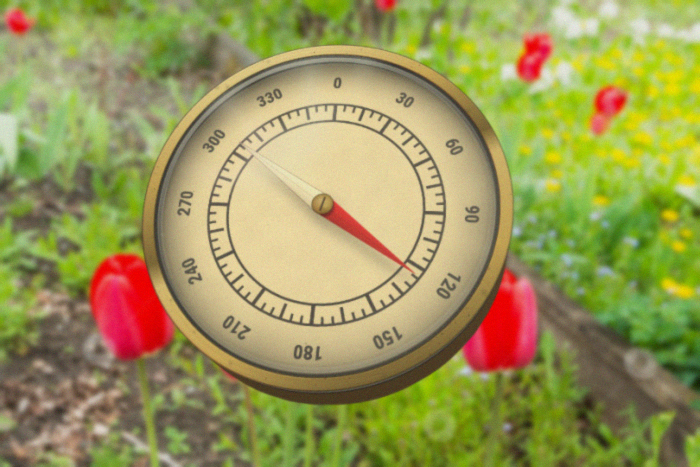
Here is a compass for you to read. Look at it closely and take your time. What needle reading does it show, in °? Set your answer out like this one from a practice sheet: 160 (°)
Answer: 125 (°)
